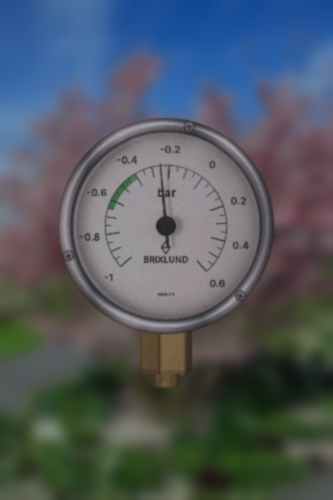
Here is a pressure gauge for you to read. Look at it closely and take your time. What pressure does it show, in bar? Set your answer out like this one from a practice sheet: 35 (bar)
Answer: -0.25 (bar)
